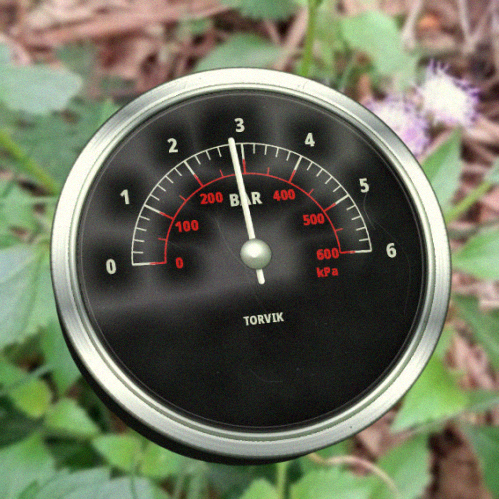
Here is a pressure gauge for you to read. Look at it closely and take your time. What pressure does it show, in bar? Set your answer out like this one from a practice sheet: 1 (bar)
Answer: 2.8 (bar)
